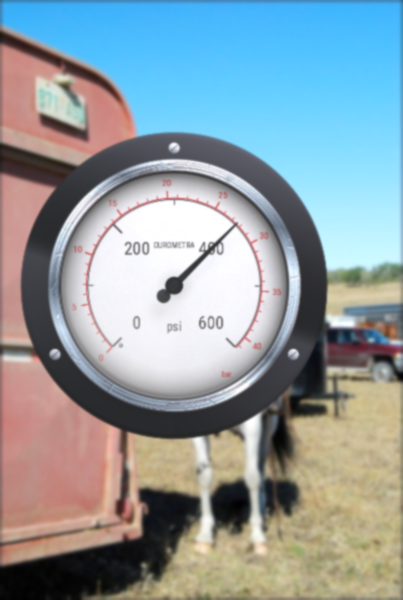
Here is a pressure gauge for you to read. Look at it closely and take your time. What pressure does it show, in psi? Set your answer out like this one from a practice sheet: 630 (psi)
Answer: 400 (psi)
